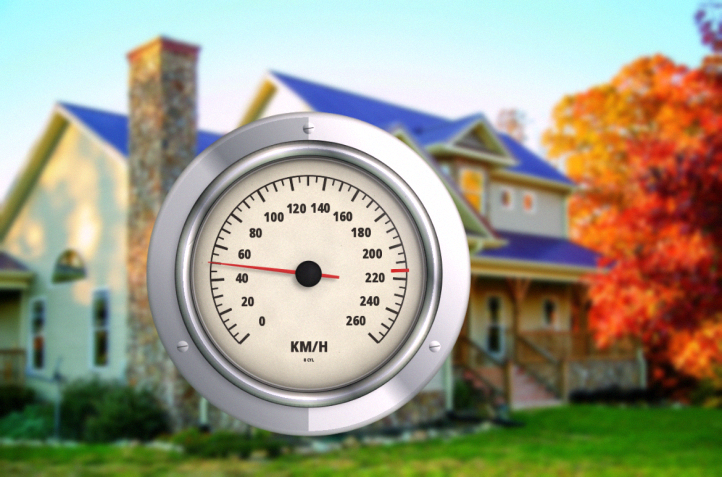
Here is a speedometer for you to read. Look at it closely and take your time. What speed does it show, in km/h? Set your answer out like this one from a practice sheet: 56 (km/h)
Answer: 50 (km/h)
